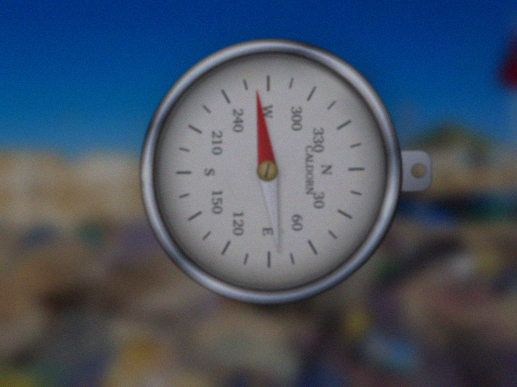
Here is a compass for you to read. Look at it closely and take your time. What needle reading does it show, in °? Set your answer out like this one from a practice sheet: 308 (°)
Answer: 262.5 (°)
